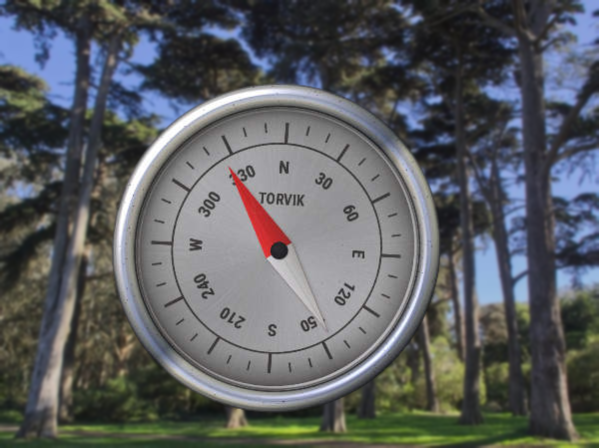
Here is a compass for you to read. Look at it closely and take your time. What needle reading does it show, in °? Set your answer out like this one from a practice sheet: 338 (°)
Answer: 325 (°)
